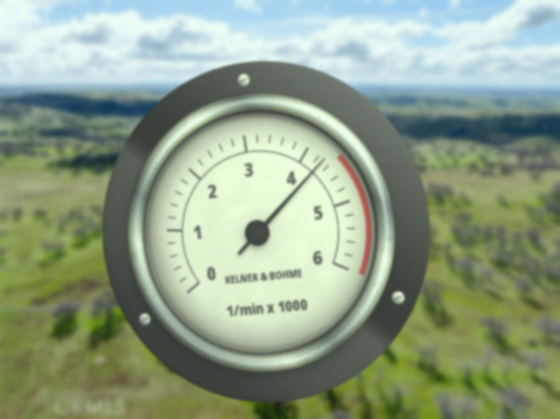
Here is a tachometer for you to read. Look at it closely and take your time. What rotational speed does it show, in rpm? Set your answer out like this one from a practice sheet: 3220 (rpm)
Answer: 4300 (rpm)
